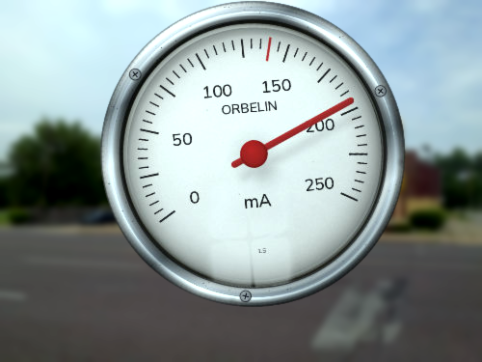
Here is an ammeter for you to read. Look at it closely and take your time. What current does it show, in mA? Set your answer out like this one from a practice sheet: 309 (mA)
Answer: 195 (mA)
